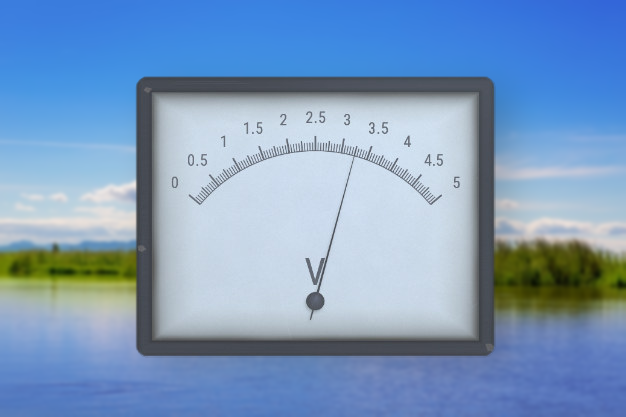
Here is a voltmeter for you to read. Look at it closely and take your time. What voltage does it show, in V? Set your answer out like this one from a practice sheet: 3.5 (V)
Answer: 3.25 (V)
